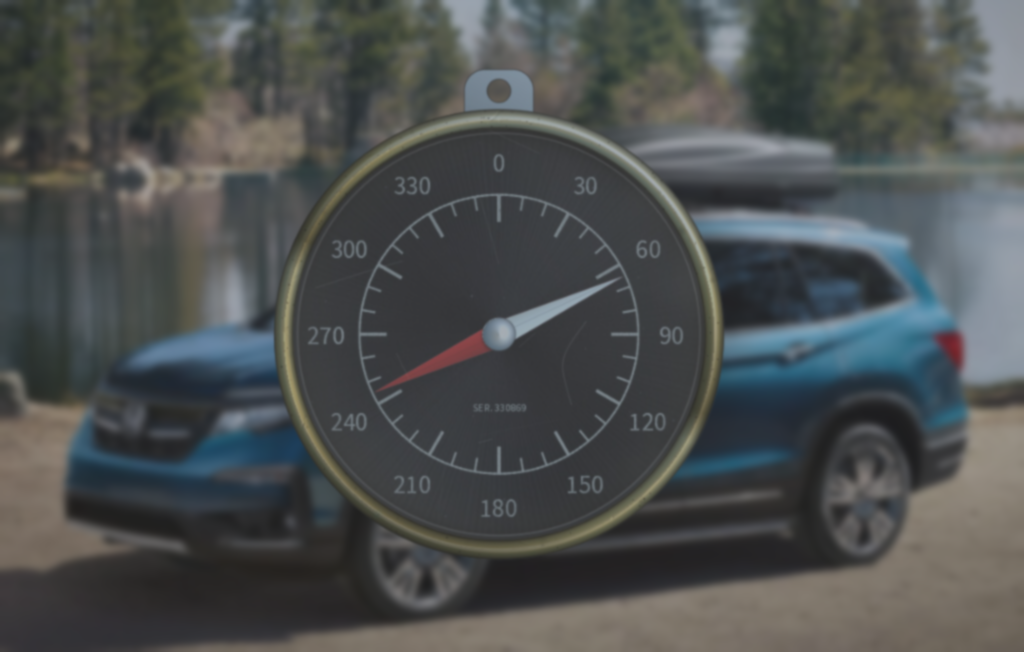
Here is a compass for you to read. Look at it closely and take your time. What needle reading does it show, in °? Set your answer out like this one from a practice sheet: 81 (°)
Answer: 245 (°)
